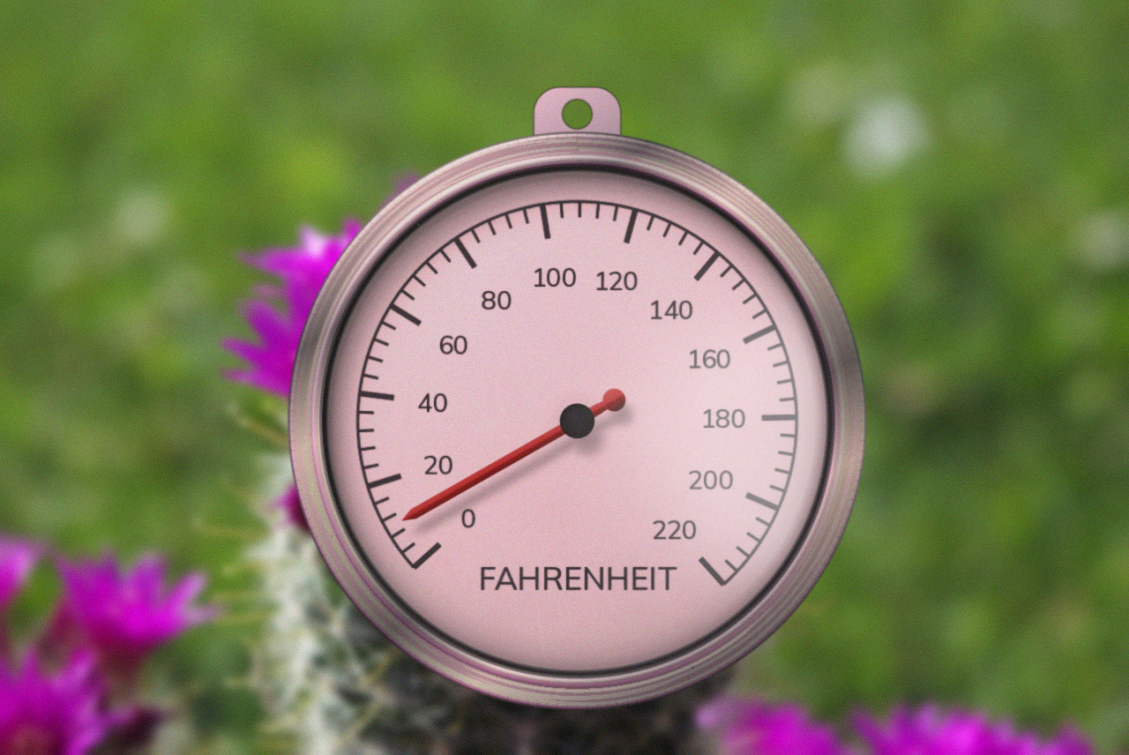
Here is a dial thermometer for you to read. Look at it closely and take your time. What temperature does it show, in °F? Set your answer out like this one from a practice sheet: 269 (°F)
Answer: 10 (°F)
